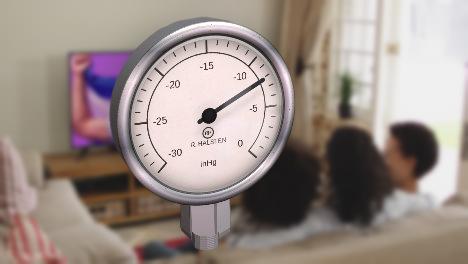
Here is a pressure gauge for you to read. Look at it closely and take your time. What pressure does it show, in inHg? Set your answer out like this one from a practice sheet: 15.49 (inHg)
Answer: -8 (inHg)
